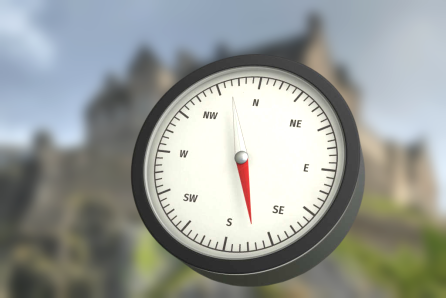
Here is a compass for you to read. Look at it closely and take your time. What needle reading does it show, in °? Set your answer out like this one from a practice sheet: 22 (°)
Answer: 160 (°)
